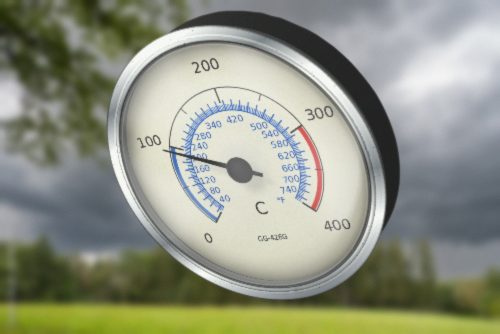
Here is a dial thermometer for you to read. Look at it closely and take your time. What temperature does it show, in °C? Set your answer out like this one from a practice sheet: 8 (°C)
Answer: 100 (°C)
